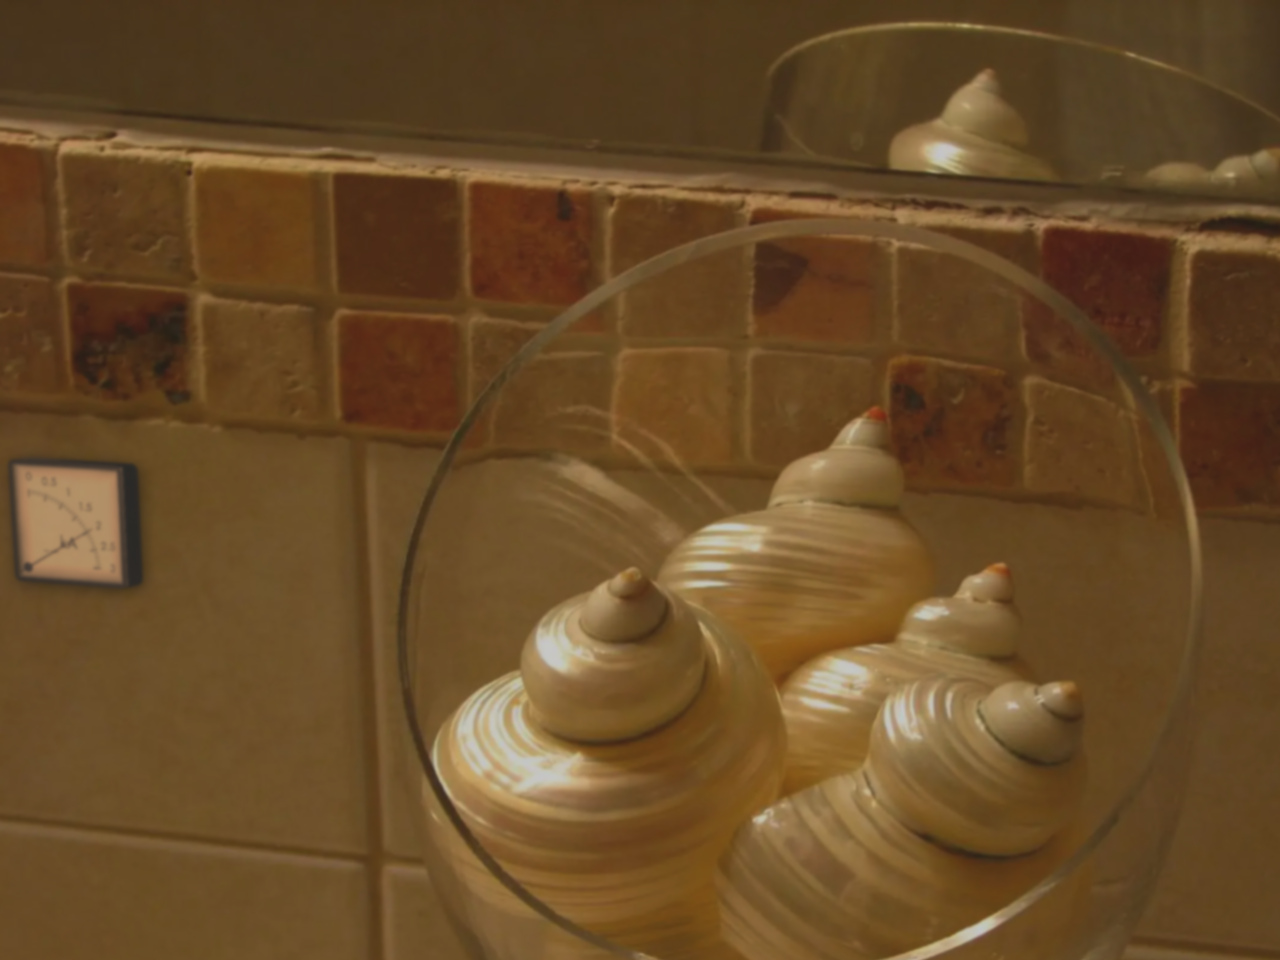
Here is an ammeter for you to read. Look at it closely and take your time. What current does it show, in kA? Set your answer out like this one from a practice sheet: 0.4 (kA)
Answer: 2 (kA)
